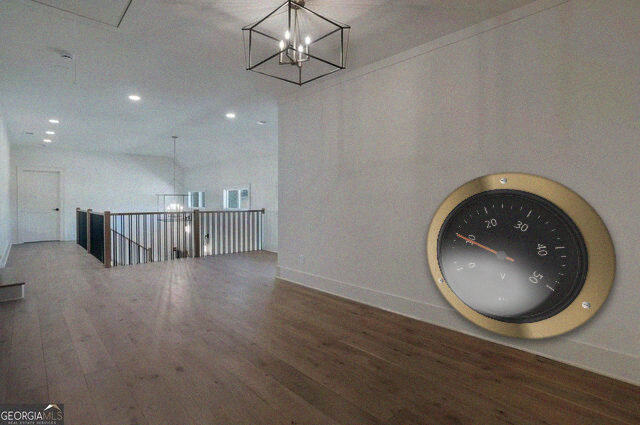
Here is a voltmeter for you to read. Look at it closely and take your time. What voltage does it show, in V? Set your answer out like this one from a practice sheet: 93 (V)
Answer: 10 (V)
